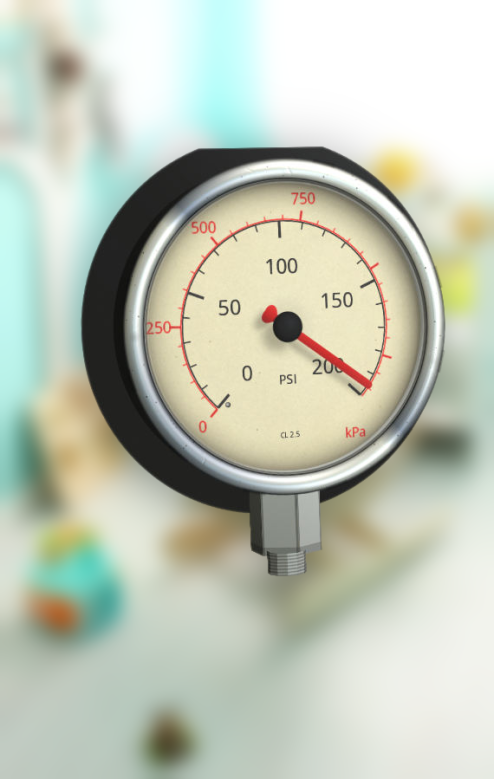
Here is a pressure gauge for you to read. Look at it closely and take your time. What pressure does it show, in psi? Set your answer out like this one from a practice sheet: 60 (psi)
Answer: 195 (psi)
